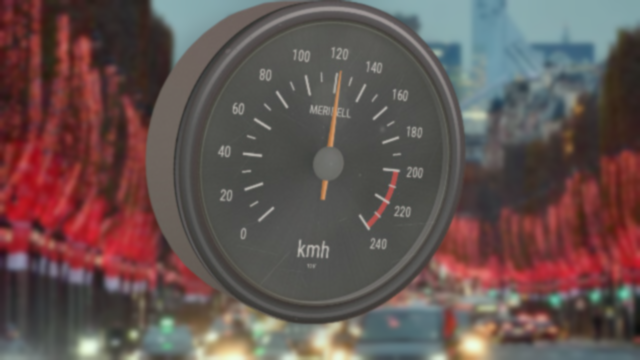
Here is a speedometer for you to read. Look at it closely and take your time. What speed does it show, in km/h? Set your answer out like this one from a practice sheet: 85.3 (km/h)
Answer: 120 (km/h)
